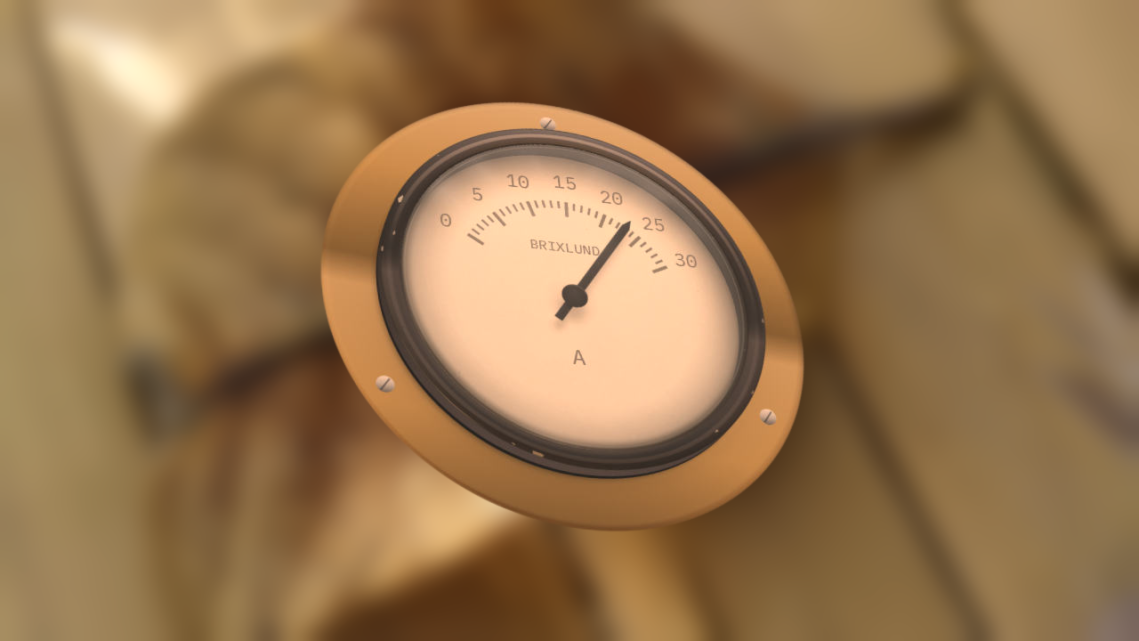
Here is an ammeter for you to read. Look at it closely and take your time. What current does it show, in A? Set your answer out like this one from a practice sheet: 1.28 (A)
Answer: 23 (A)
